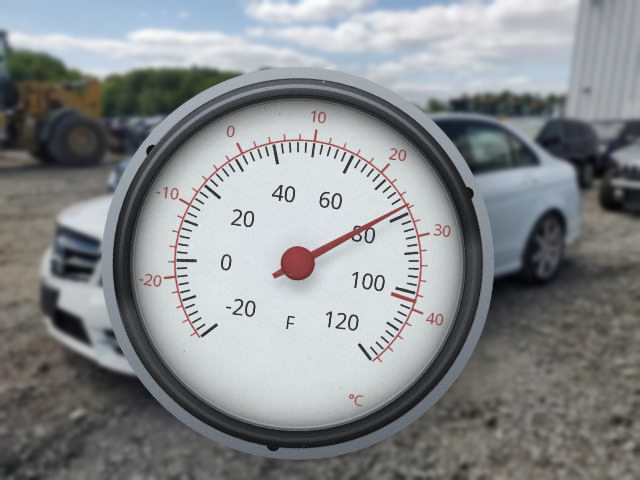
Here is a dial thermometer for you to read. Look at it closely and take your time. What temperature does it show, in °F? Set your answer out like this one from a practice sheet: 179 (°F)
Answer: 78 (°F)
